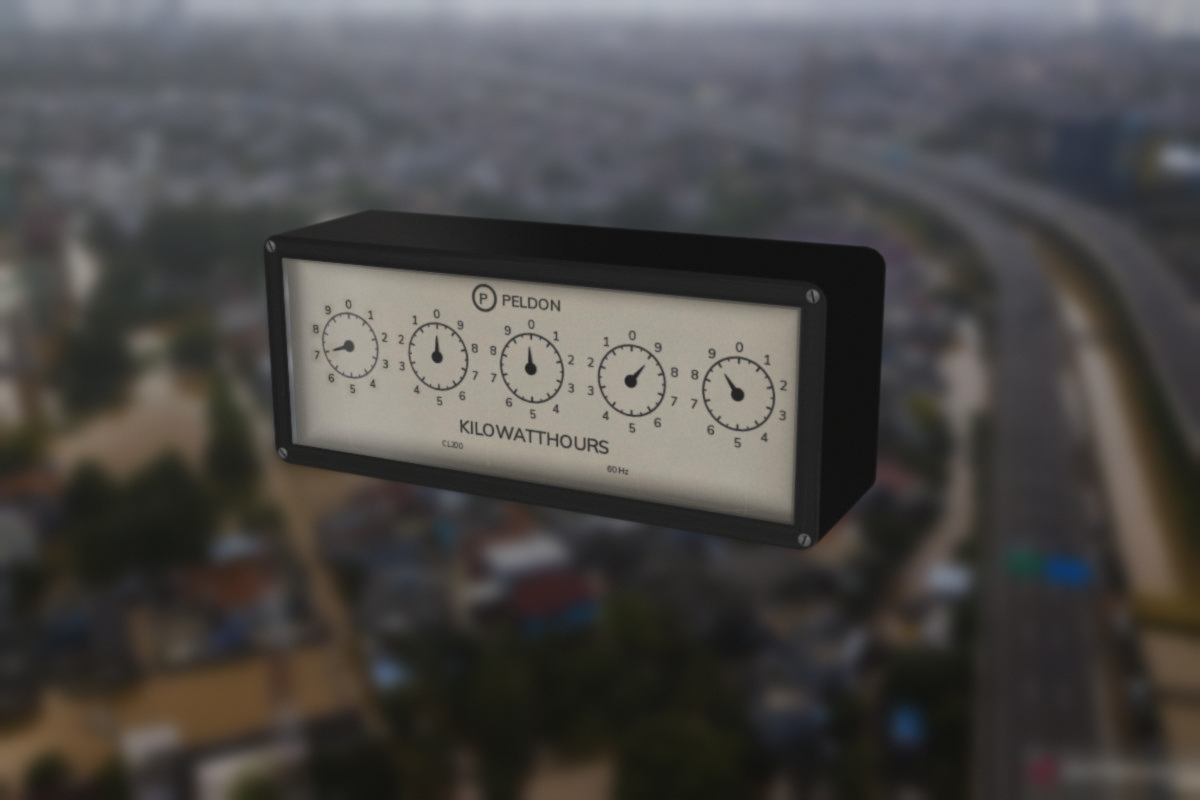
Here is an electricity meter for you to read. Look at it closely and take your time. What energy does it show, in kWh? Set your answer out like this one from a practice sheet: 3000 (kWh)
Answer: 69989 (kWh)
